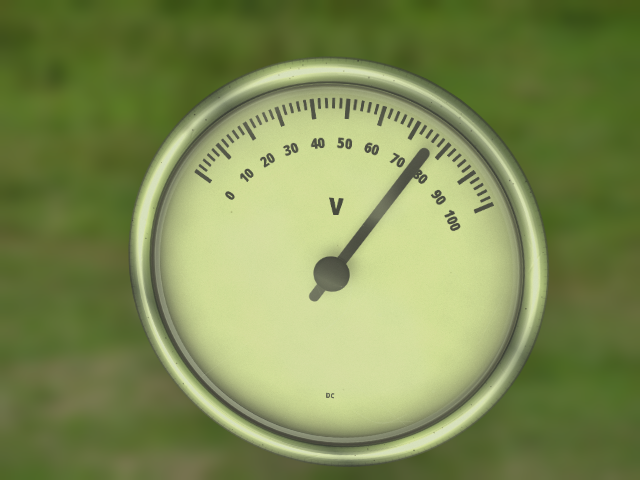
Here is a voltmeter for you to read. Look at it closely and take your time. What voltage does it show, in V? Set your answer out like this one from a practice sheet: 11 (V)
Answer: 76 (V)
